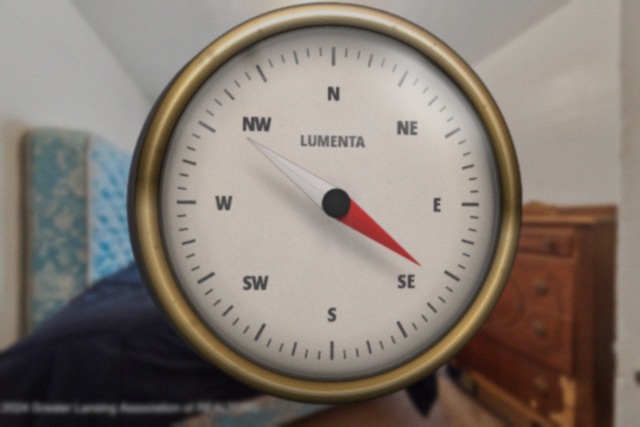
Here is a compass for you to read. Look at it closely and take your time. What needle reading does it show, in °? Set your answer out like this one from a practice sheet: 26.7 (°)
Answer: 125 (°)
